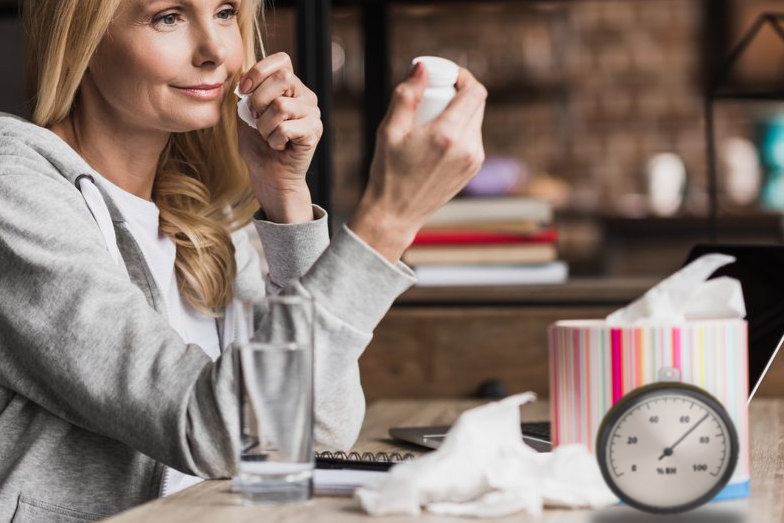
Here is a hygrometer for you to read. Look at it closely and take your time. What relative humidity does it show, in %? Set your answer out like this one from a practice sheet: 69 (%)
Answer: 68 (%)
